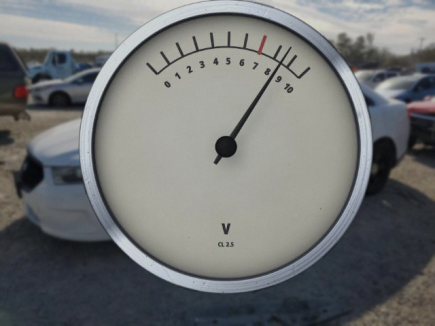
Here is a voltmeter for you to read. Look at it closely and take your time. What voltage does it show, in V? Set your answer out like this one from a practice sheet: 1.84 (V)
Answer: 8.5 (V)
